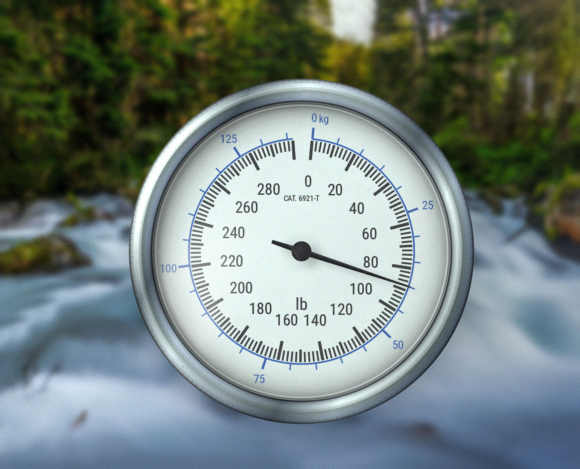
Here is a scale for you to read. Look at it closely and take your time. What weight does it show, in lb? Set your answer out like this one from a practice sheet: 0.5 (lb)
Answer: 88 (lb)
